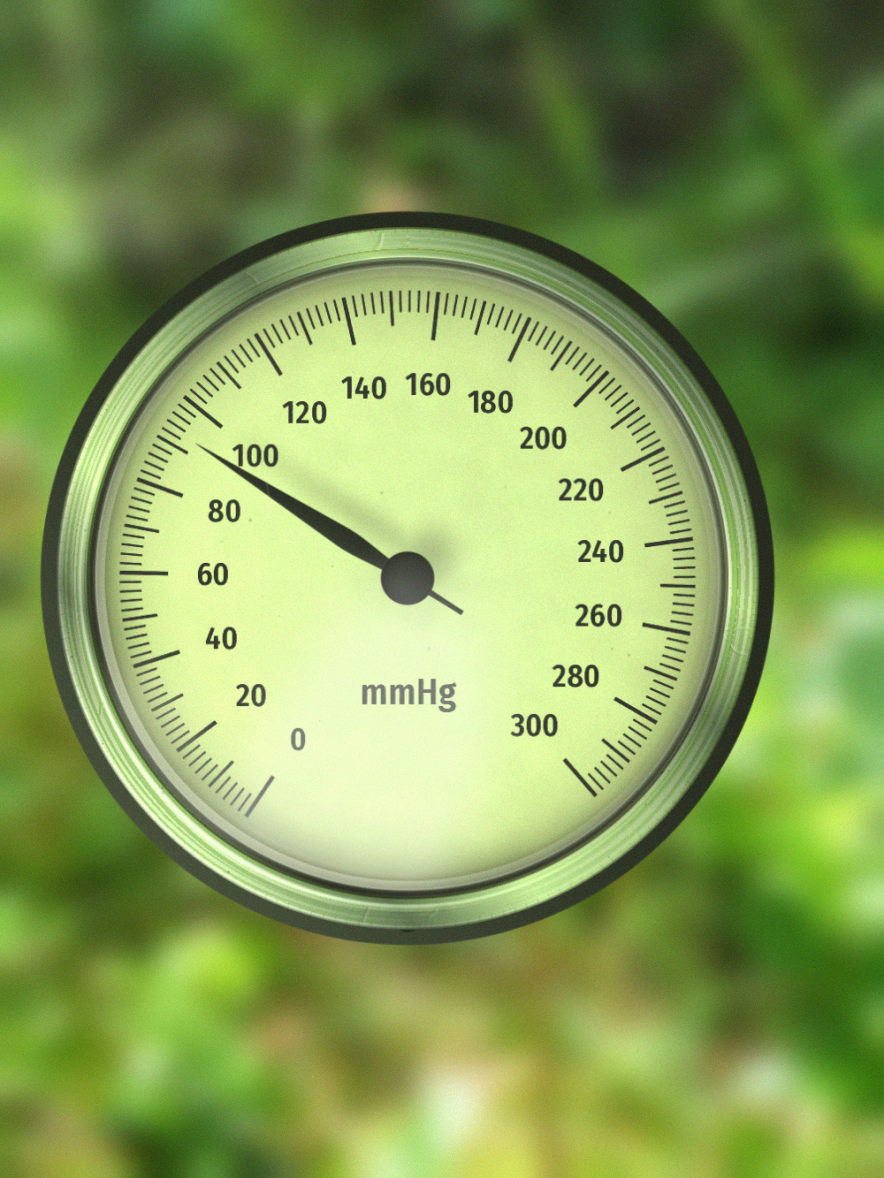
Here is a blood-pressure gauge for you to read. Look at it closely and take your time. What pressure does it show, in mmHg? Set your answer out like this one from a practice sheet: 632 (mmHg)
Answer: 93 (mmHg)
